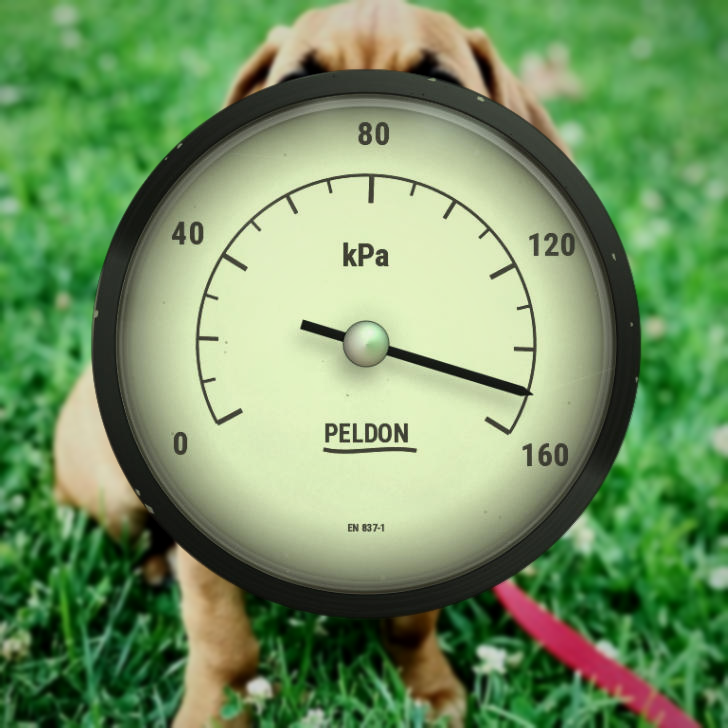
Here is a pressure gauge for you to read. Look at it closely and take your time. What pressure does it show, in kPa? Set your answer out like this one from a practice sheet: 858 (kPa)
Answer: 150 (kPa)
